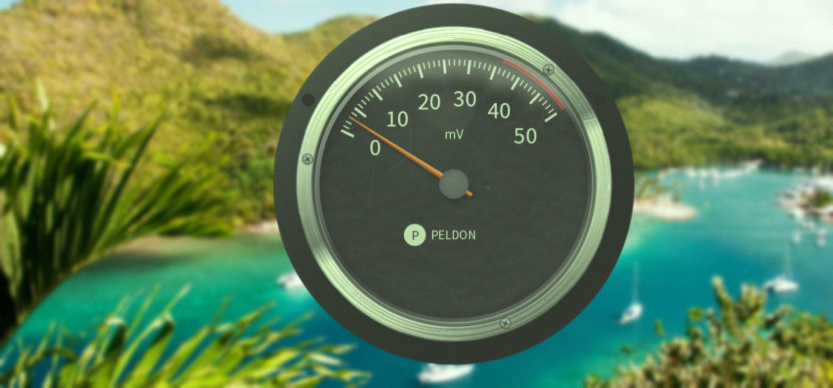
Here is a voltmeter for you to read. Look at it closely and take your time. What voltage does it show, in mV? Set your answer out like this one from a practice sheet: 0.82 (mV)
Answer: 3 (mV)
